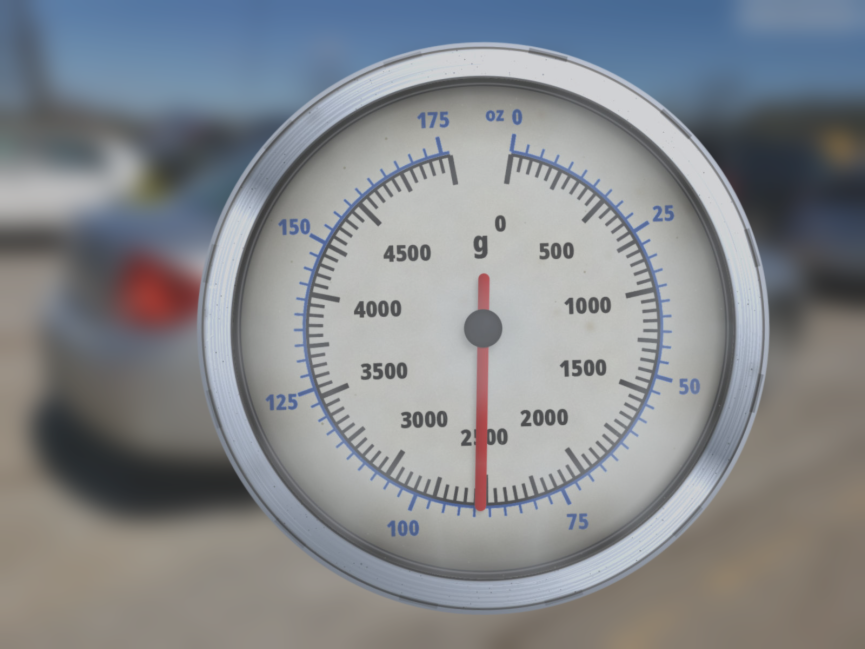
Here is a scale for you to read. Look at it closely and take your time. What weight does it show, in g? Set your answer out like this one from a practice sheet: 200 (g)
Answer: 2525 (g)
